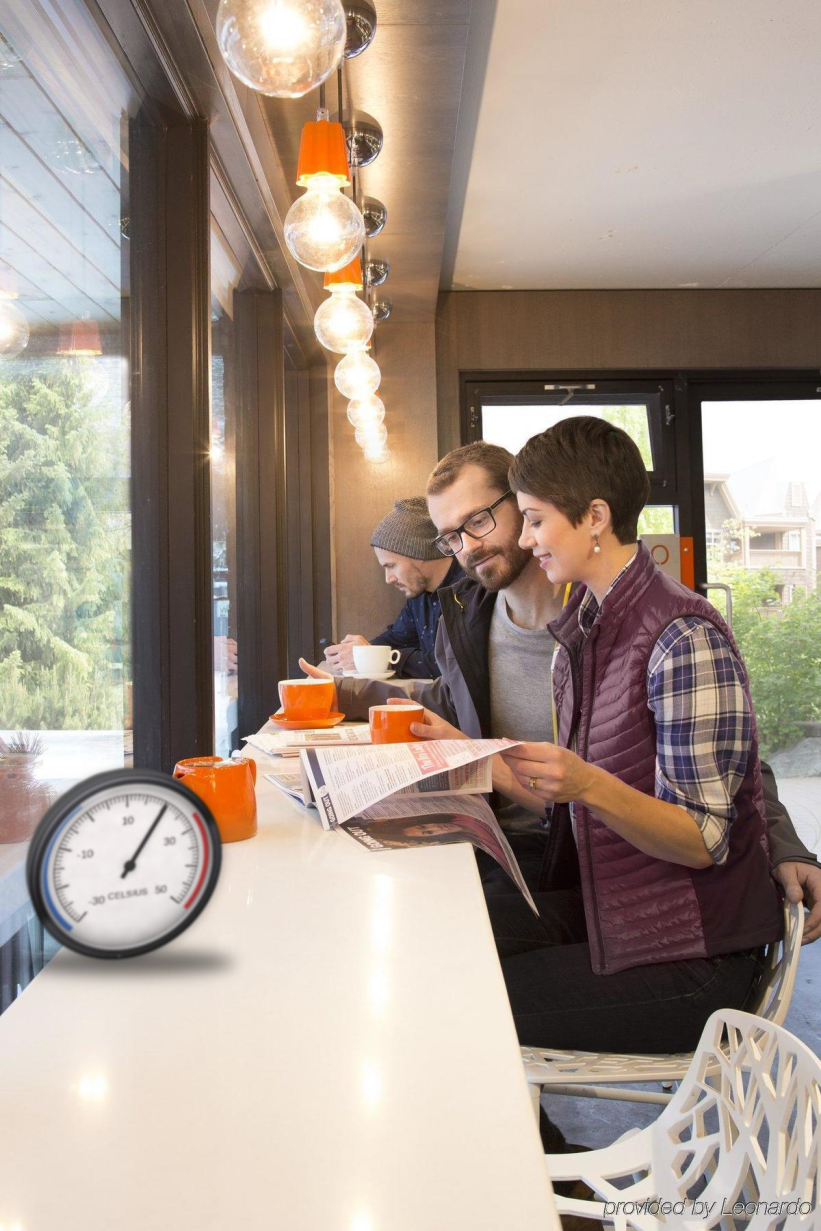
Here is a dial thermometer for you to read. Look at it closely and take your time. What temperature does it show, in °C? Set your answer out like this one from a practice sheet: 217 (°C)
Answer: 20 (°C)
